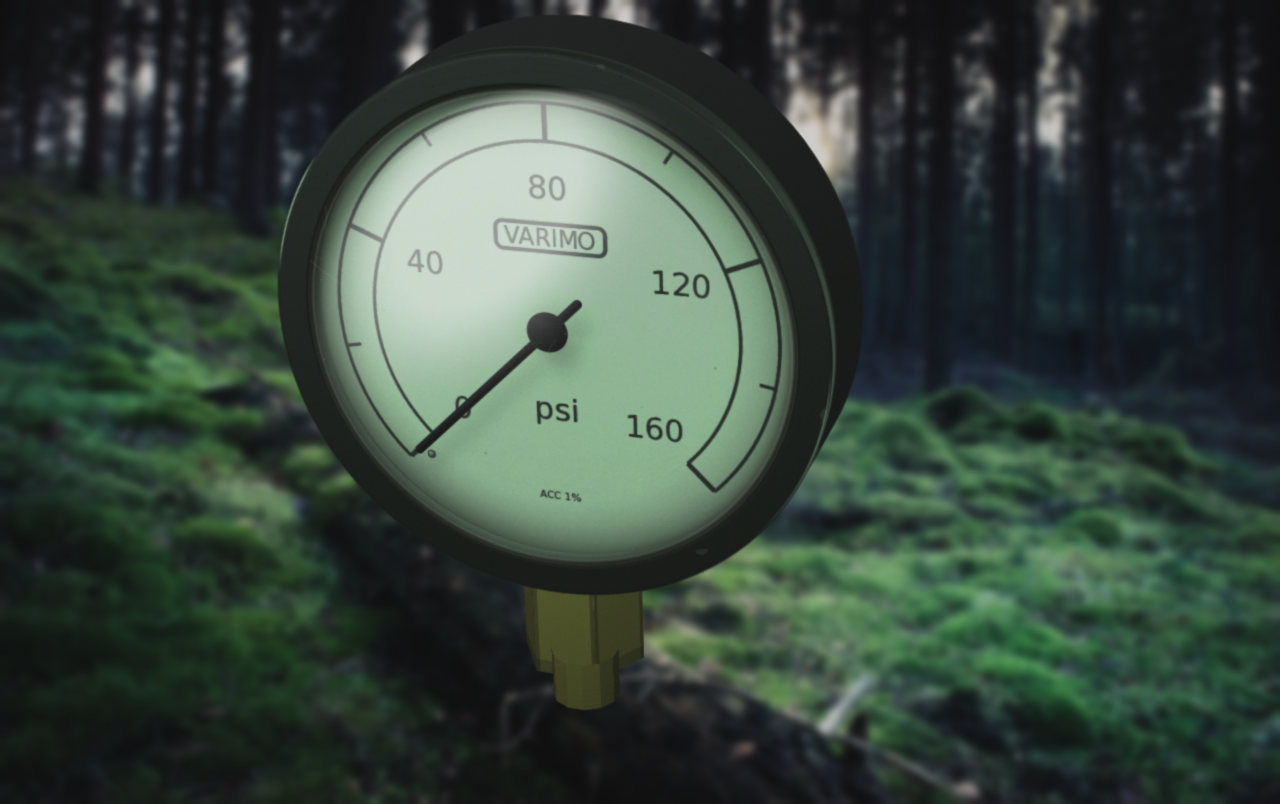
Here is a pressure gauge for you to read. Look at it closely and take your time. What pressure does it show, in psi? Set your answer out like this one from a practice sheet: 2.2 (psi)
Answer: 0 (psi)
